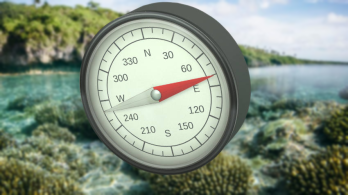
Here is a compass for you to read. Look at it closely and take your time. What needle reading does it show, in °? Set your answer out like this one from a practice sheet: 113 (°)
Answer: 80 (°)
